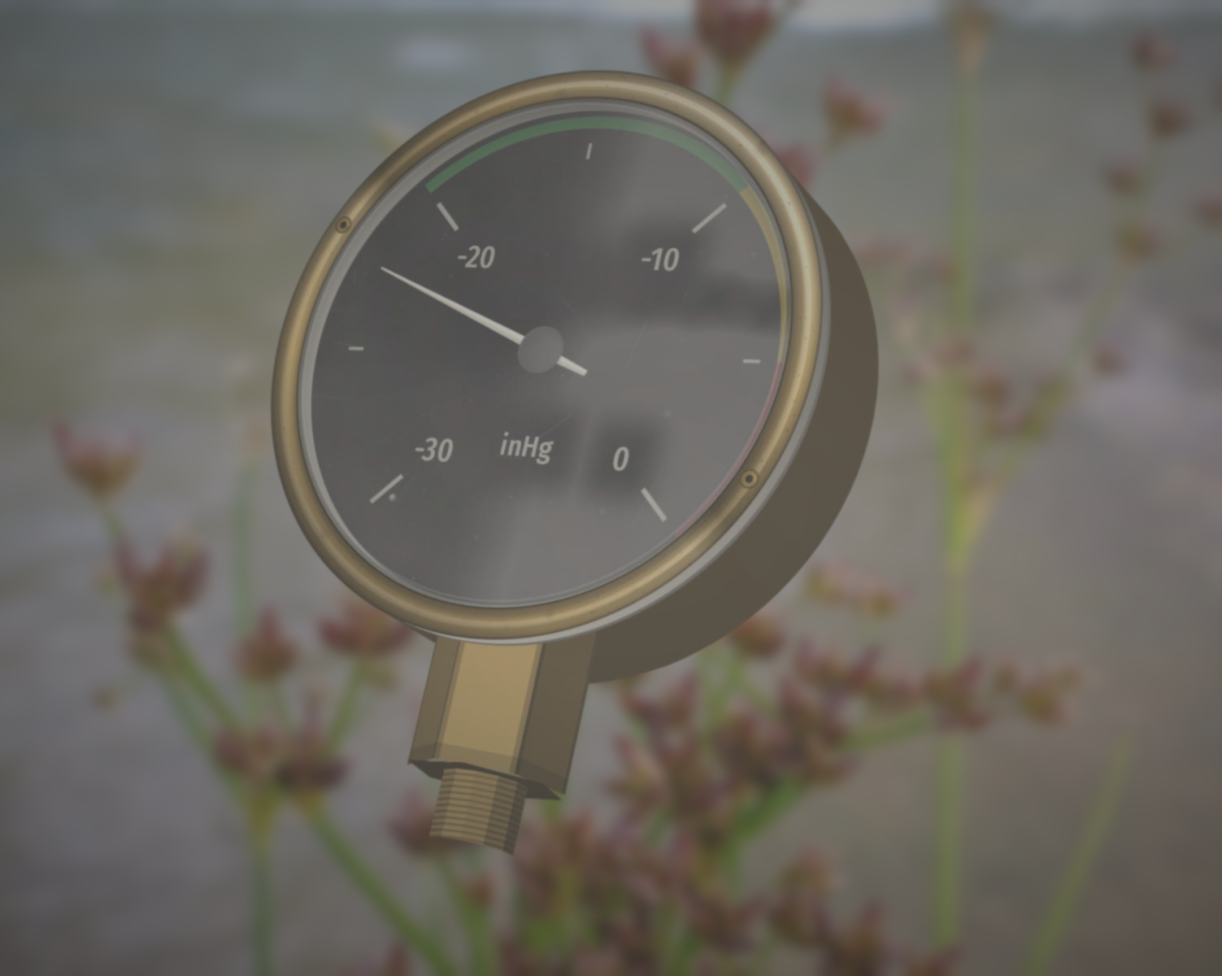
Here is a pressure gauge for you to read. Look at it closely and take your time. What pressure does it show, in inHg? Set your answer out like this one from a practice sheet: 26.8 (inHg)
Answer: -22.5 (inHg)
